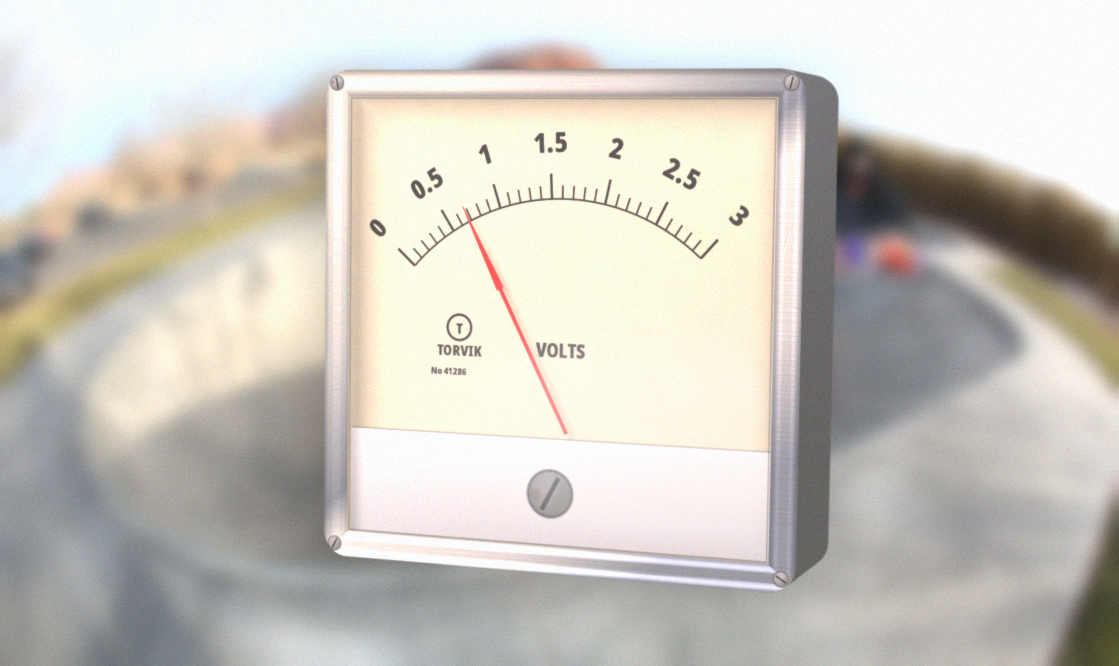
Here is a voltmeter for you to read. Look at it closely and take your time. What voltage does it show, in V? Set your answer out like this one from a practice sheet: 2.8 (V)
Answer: 0.7 (V)
